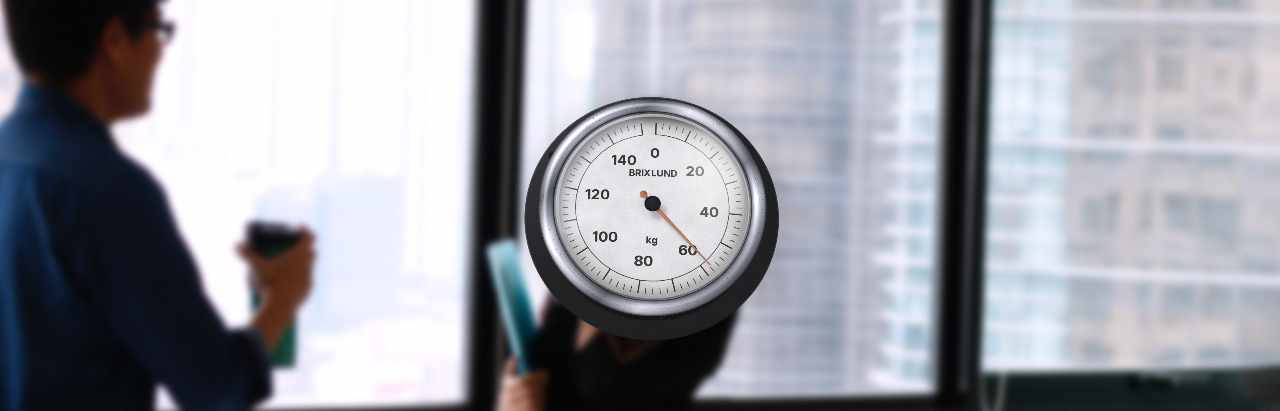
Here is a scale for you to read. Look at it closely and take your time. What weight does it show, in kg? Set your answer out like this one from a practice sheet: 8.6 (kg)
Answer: 58 (kg)
